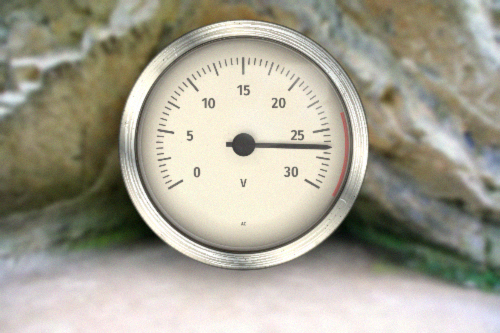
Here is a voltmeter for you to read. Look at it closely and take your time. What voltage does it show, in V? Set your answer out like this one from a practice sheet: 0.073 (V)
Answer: 26.5 (V)
